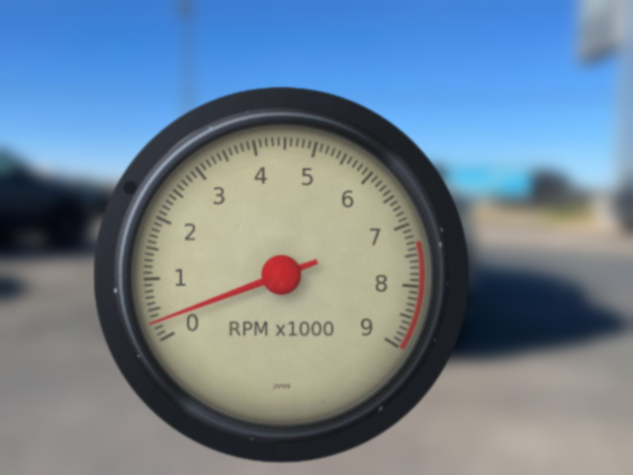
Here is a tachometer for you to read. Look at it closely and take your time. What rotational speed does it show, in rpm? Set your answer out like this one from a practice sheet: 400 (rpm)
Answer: 300 (rpm)
